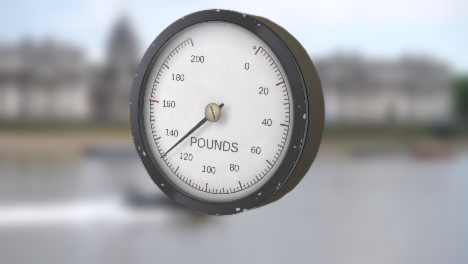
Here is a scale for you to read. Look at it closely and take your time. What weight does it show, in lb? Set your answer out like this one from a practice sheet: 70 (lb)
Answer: 130 (lb)
